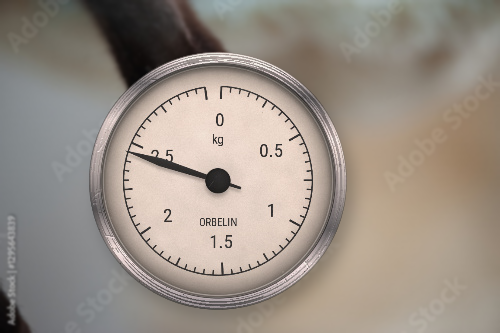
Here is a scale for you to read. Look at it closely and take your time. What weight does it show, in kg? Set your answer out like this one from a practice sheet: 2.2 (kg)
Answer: 2.45 (kg)
